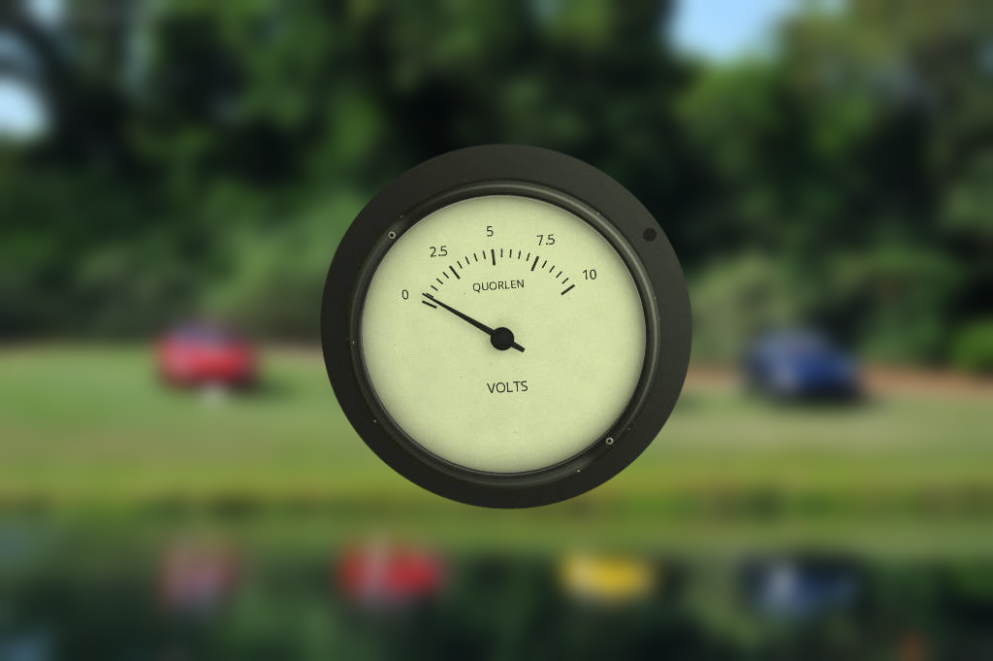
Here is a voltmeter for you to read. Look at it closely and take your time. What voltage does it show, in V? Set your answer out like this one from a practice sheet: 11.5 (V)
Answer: 0.5 (V)
